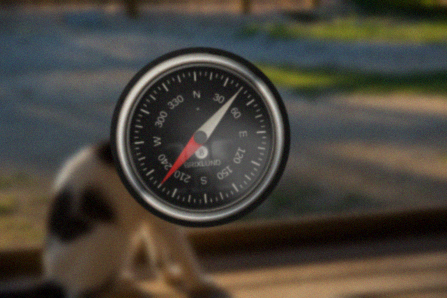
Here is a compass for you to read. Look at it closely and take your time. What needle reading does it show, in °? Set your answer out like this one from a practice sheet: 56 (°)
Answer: 225 (°)
